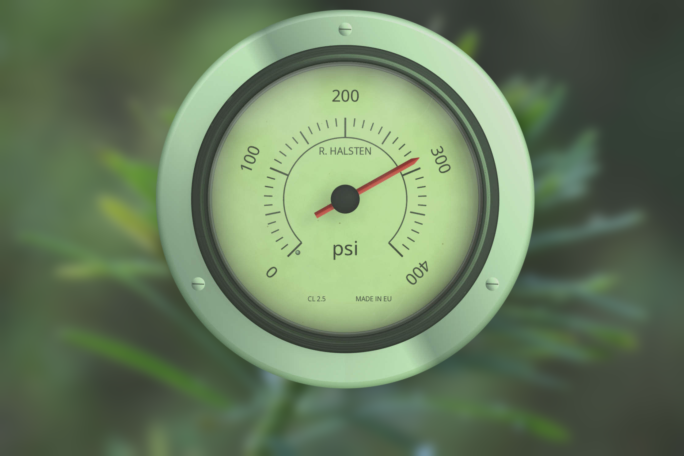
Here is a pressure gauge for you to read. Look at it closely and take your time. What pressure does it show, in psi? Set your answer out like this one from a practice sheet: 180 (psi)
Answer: 290 (psi)
